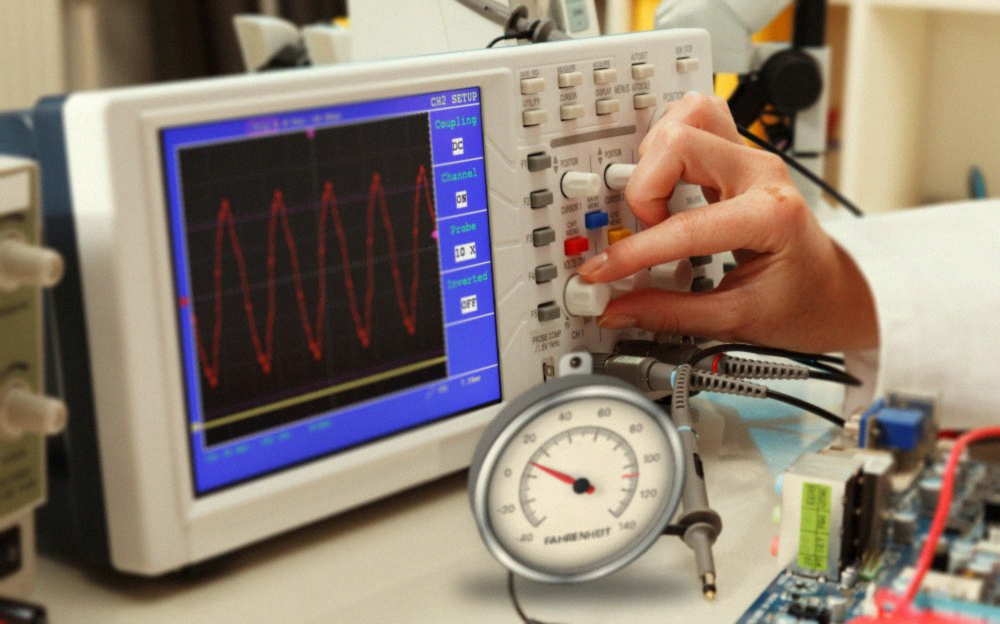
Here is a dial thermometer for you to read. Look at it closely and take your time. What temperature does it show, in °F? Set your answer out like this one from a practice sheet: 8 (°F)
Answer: 10 (°F)
